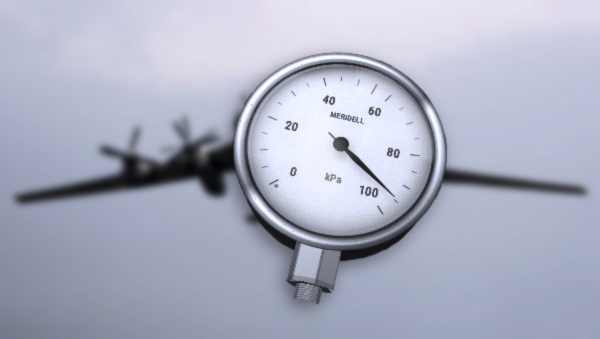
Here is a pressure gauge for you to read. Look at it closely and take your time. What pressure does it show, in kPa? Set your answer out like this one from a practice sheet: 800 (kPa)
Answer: 95 (kPa)
